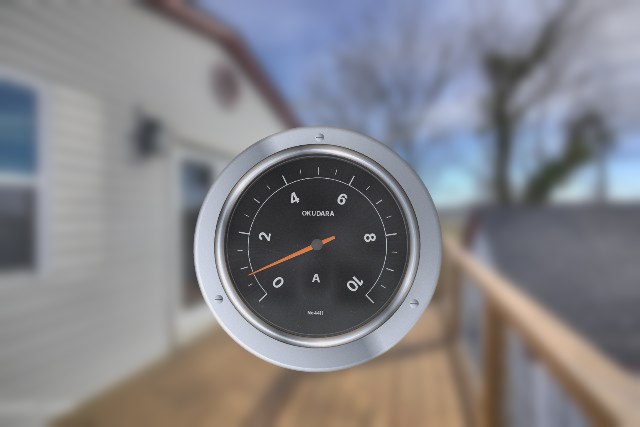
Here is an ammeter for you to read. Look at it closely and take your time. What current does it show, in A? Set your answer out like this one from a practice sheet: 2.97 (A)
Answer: 0.75 (A)
